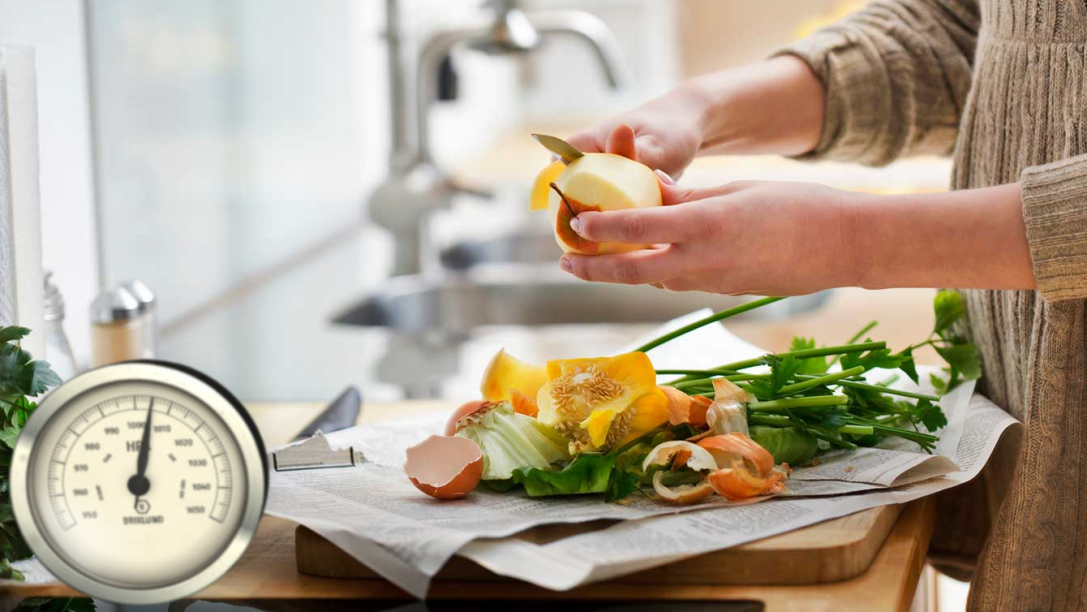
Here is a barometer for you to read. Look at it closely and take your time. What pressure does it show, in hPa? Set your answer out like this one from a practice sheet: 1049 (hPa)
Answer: 1005 (hPa)
